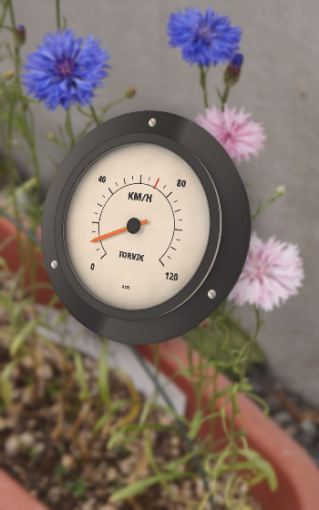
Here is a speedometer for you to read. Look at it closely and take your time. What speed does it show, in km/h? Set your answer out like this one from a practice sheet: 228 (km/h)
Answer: 10 (km/h)
